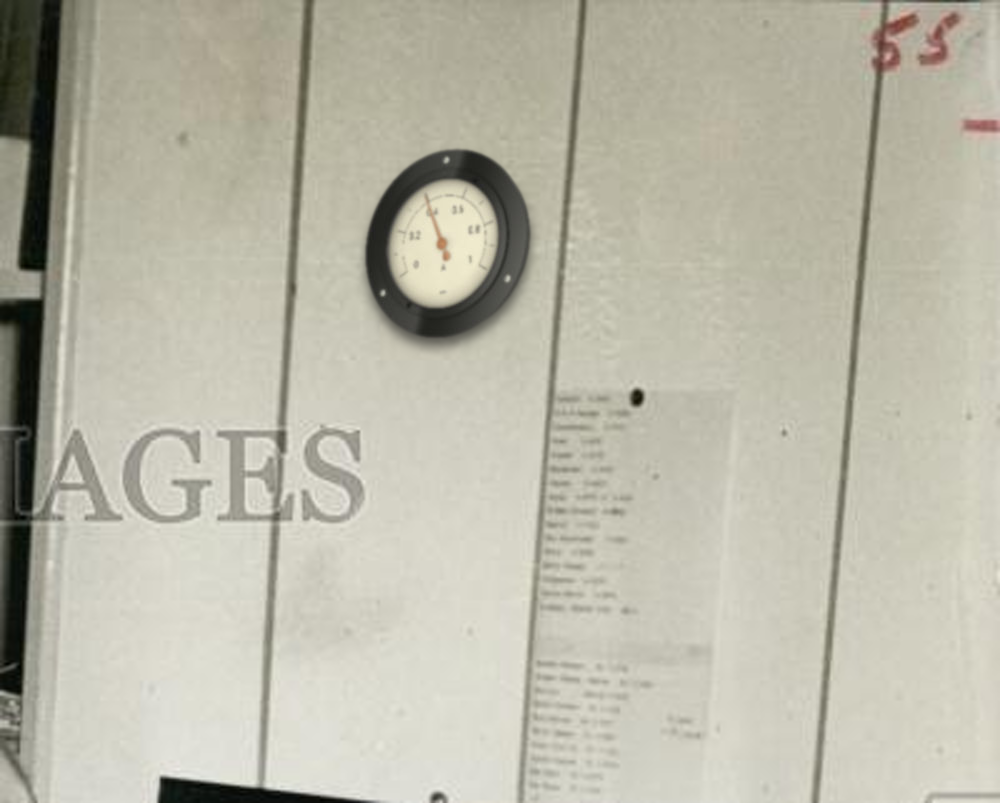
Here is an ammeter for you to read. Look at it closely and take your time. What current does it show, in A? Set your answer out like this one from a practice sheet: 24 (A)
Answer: 0.4 (A)
